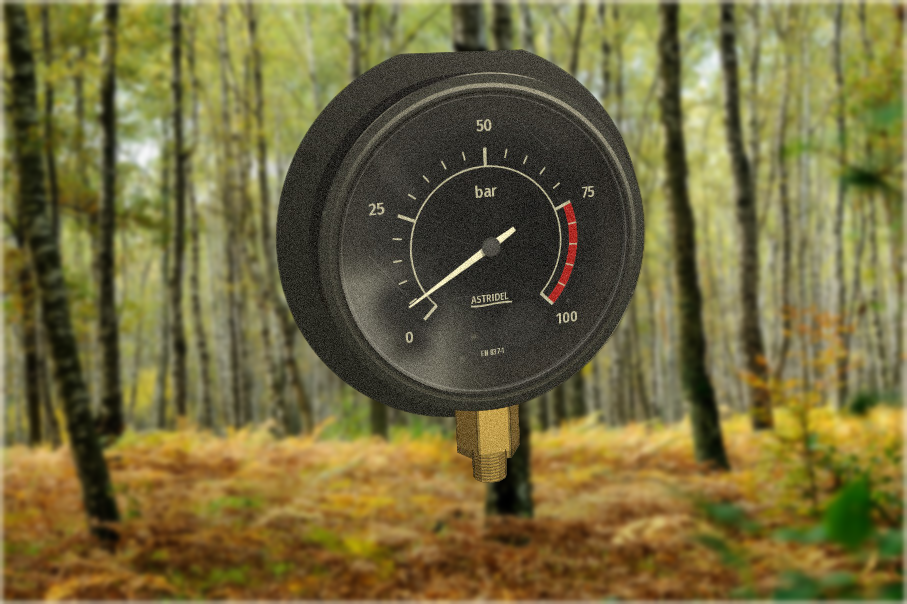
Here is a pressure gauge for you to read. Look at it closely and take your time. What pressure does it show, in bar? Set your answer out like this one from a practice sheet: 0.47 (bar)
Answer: 5 (bar)
